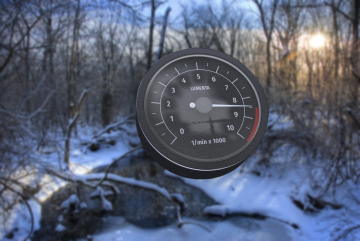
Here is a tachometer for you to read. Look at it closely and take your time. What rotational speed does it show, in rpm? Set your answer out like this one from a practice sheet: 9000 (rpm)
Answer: 8500 (rpm)
